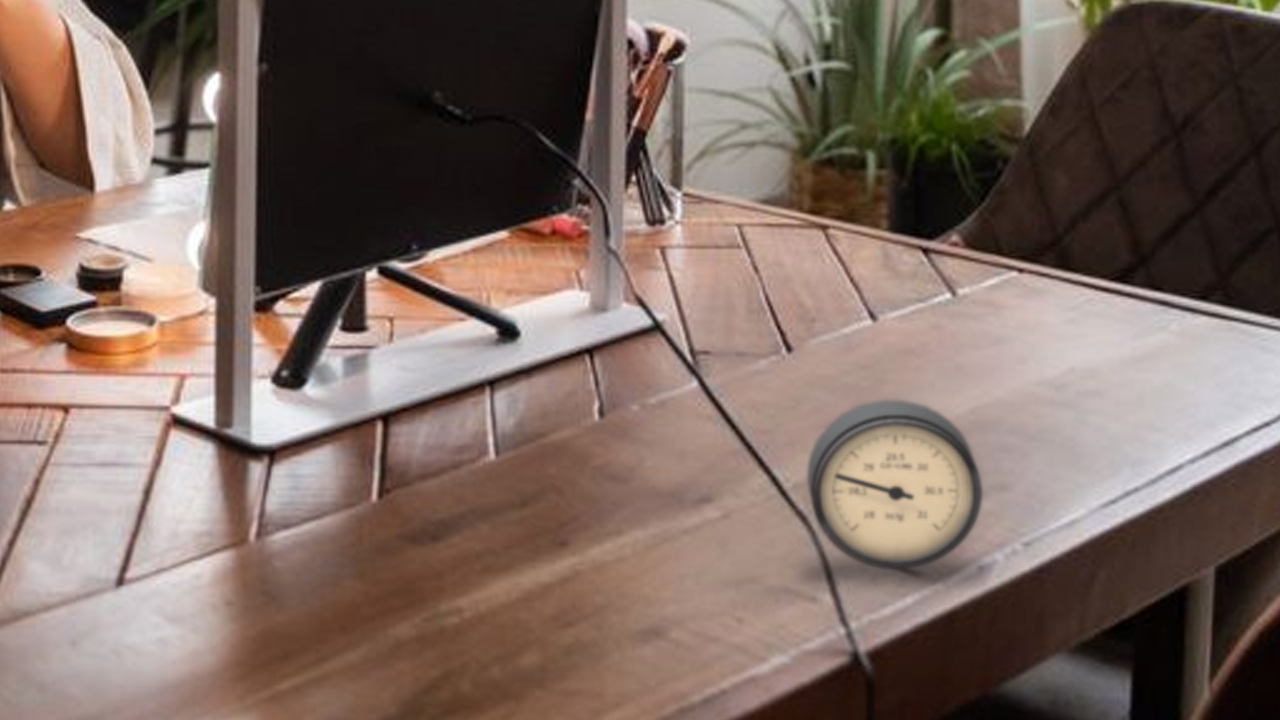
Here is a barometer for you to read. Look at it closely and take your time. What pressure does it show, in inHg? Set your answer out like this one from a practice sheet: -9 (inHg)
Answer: 28.7 (inHg)
